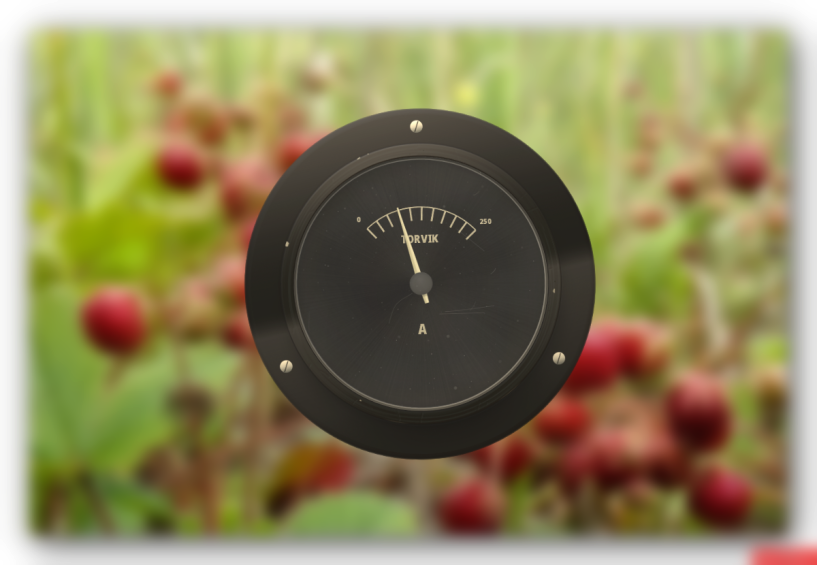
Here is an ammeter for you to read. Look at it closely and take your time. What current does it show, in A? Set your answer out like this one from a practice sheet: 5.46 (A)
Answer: 75 (A)
